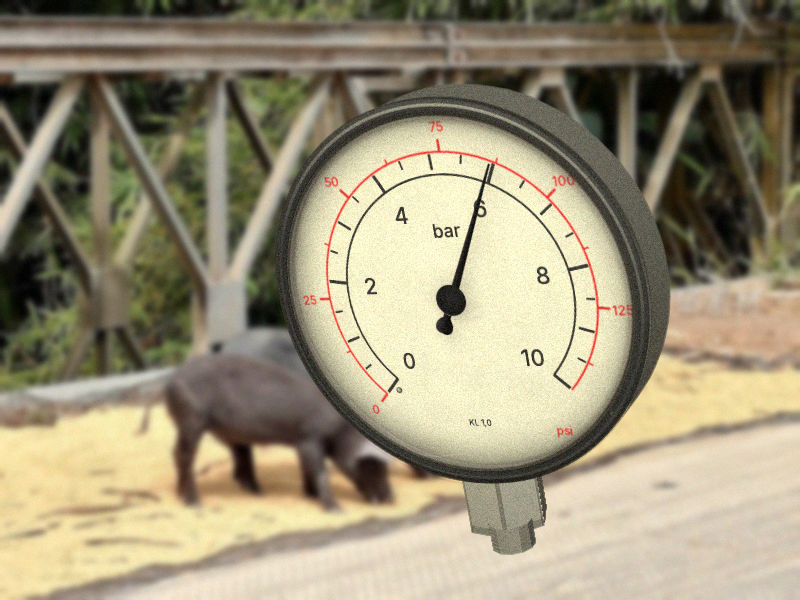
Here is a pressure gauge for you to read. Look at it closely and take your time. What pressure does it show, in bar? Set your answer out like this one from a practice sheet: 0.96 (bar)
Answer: 6 (bar)
